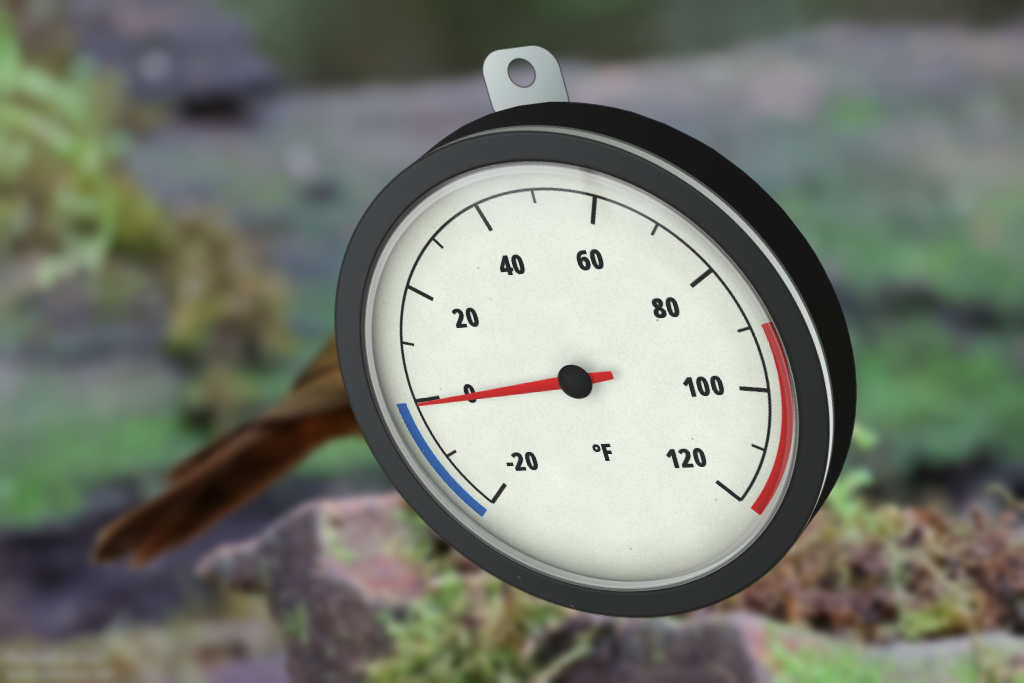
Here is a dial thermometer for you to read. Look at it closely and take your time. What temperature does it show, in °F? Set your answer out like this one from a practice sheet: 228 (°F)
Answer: 0 (°F)
